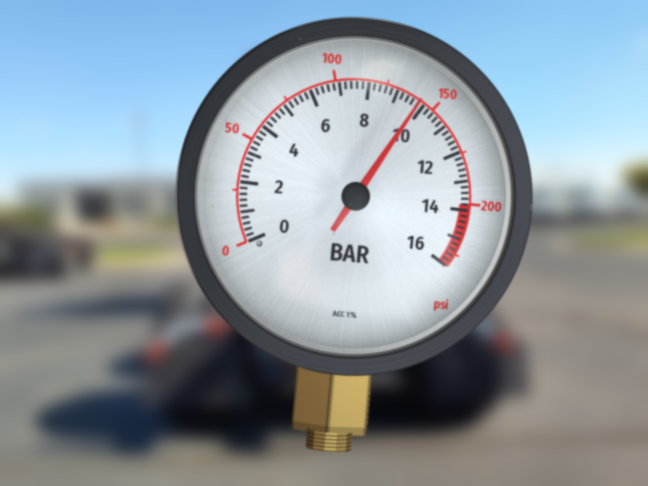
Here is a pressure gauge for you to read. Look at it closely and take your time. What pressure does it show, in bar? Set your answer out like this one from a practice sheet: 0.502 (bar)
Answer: 9.8 (bar)
